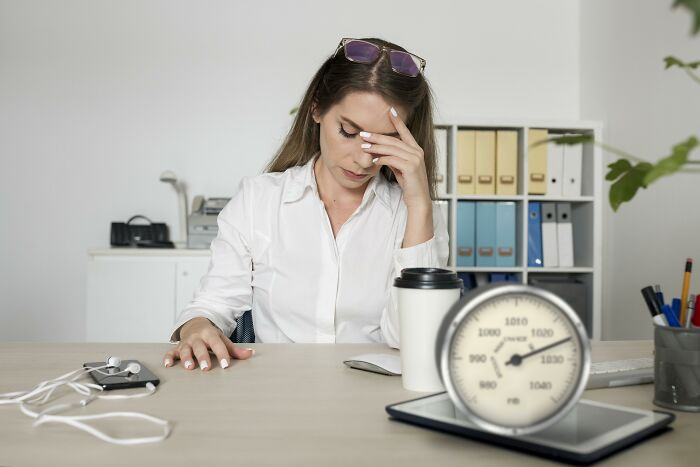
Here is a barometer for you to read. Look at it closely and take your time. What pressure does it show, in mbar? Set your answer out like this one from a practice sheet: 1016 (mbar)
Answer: 1025 (mbar)
